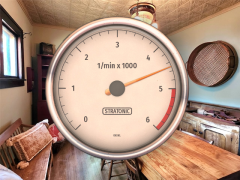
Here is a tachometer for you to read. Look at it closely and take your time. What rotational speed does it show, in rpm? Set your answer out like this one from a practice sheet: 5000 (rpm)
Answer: 4500 (rpm)
